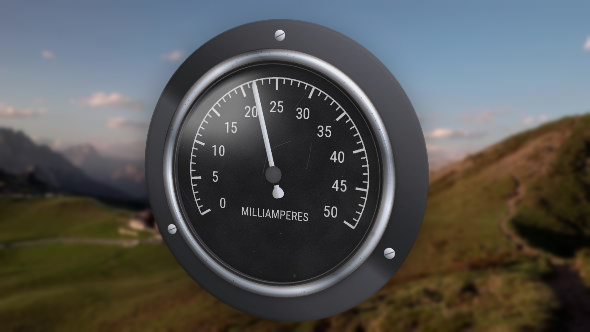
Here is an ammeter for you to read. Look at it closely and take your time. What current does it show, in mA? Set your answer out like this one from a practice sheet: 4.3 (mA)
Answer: 22 (mA)
